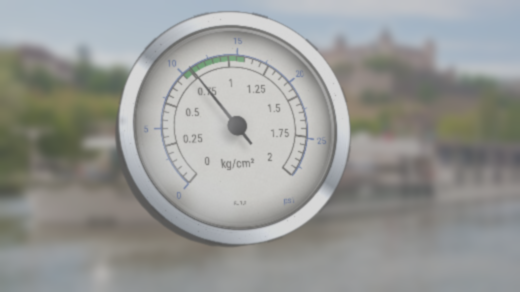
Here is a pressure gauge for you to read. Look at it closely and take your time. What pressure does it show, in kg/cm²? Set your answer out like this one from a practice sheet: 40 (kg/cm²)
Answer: 0.75 (kg/cm²)
